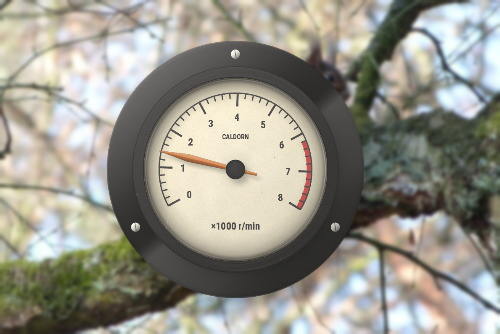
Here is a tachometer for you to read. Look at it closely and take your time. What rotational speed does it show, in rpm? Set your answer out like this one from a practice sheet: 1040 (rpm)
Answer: 1400 (rpm)
